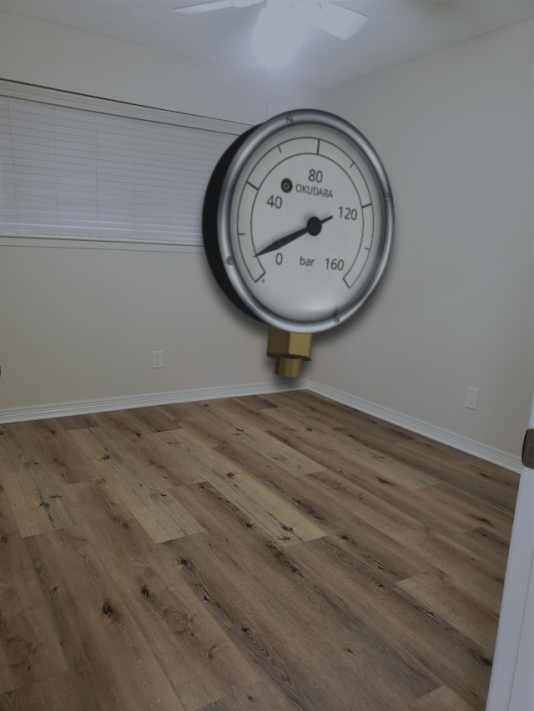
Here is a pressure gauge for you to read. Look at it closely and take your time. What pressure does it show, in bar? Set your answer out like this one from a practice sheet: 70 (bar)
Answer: 10 (bar)
